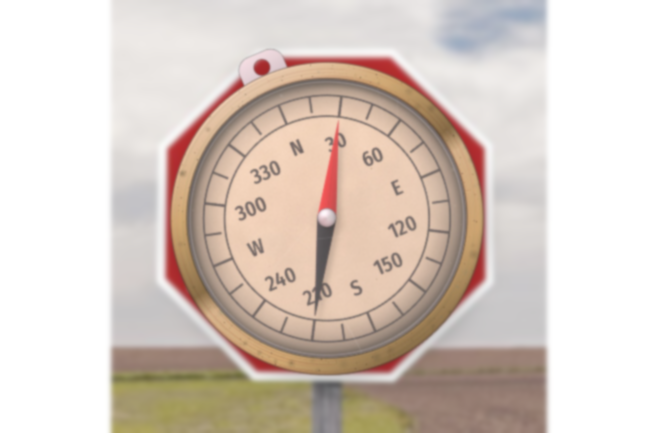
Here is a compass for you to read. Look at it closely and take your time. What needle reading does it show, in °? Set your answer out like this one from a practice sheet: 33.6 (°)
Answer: 30 (°)
